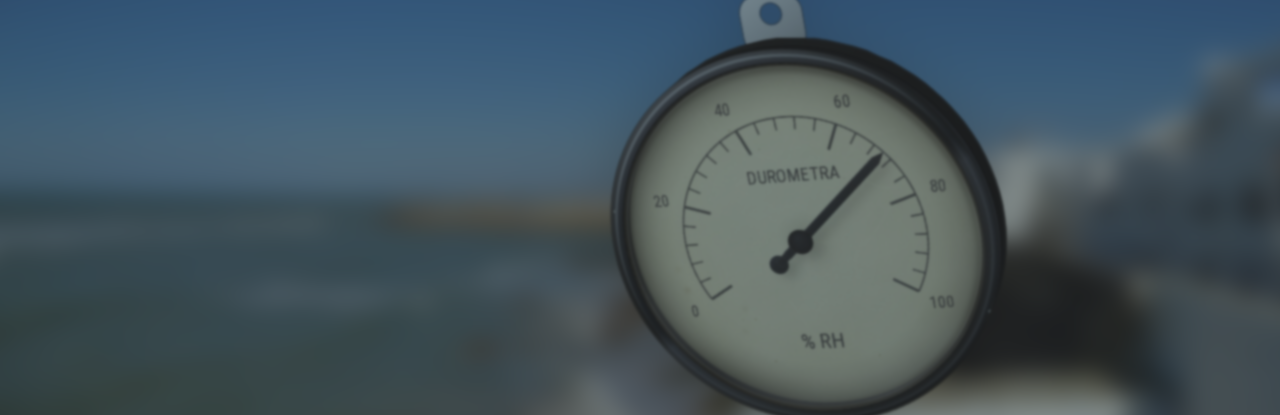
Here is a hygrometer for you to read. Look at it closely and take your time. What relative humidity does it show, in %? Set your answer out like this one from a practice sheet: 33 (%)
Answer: 70 (%)
